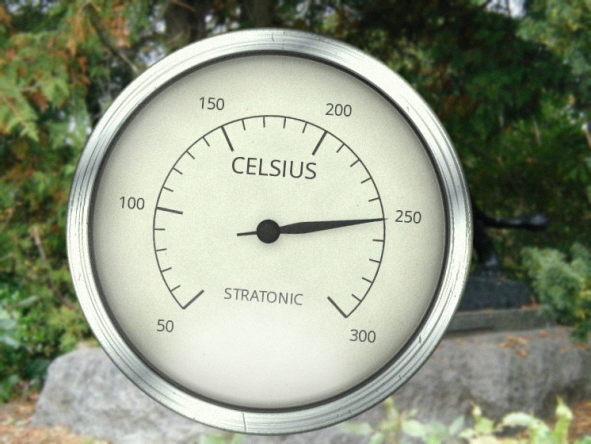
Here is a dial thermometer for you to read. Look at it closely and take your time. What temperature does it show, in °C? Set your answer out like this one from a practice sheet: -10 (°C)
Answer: 250 (°C)
